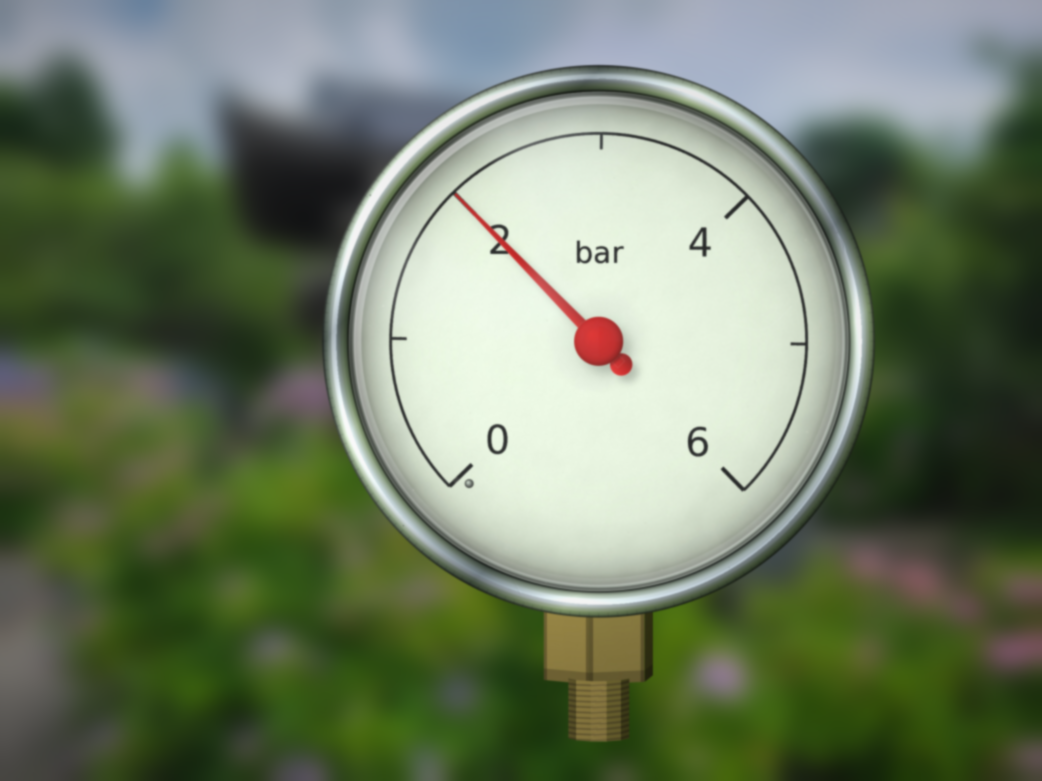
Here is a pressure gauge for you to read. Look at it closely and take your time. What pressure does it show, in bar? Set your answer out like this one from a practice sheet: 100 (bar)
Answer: 2 (bar)
